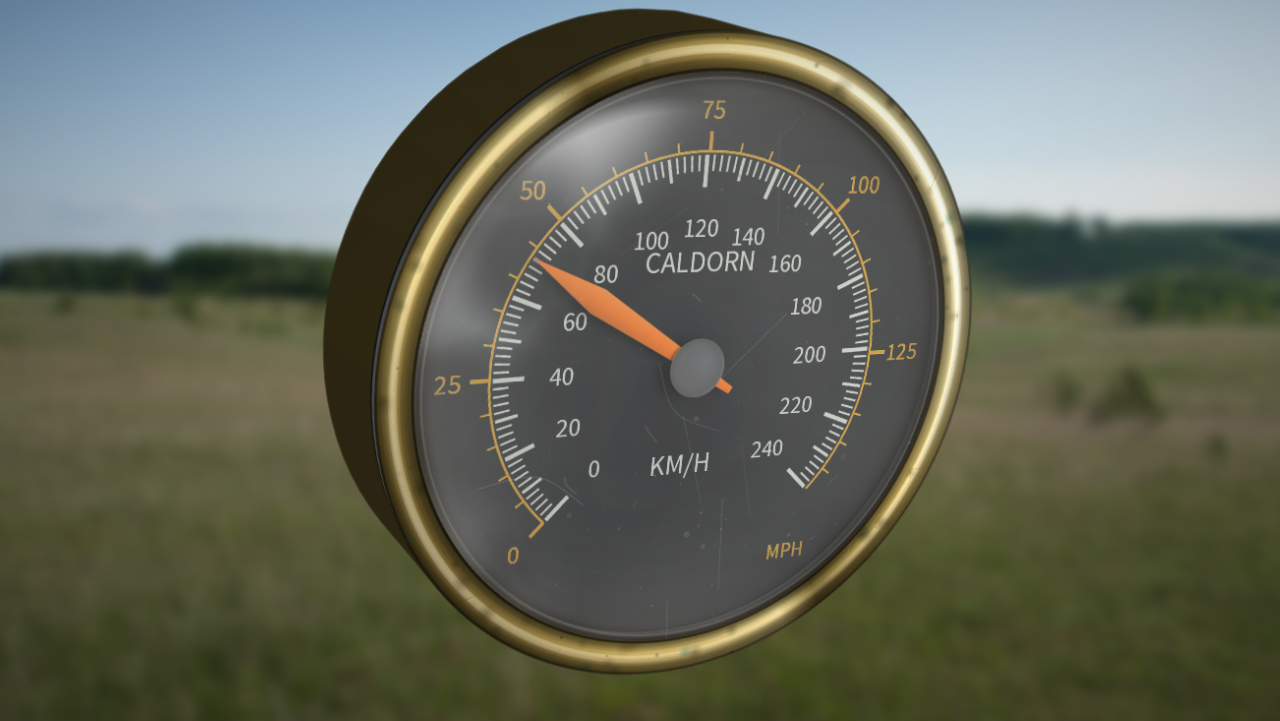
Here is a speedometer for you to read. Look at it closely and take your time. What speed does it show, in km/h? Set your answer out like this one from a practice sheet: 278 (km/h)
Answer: 70 (km/h)
